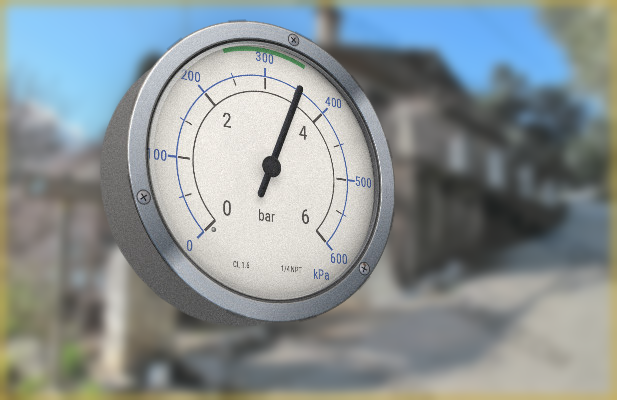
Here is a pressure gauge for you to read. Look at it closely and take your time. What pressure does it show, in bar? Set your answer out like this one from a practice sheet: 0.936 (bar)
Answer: 3.5 (bar)
